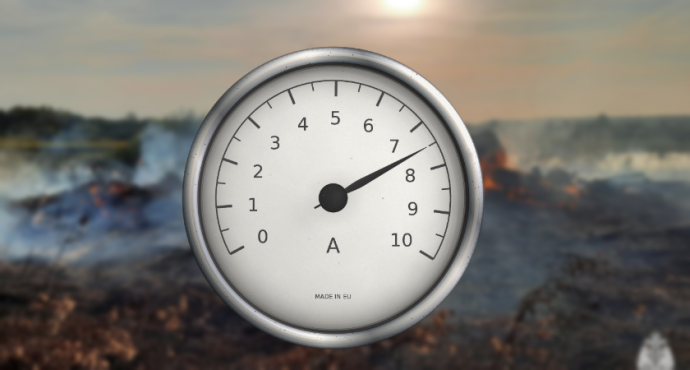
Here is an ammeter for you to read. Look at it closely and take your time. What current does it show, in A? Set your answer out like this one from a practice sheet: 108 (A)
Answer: 7.5 (A)
